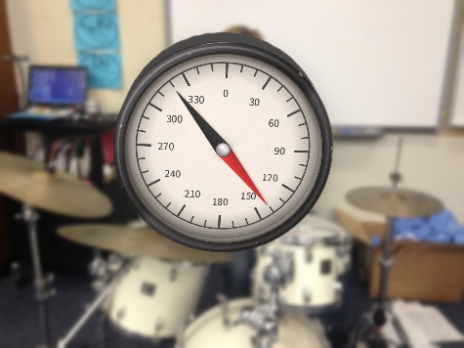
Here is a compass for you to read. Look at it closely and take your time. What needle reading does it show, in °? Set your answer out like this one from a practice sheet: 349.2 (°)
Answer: 140 (°)
